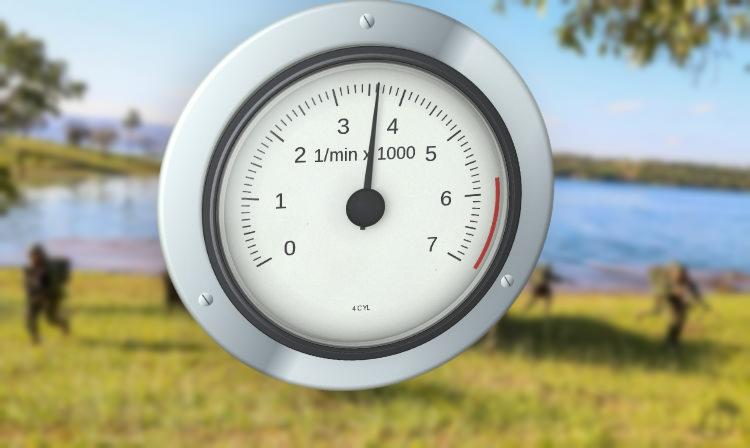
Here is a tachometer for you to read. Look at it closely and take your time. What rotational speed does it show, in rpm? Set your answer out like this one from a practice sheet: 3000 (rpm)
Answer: 3600 (rpm)
